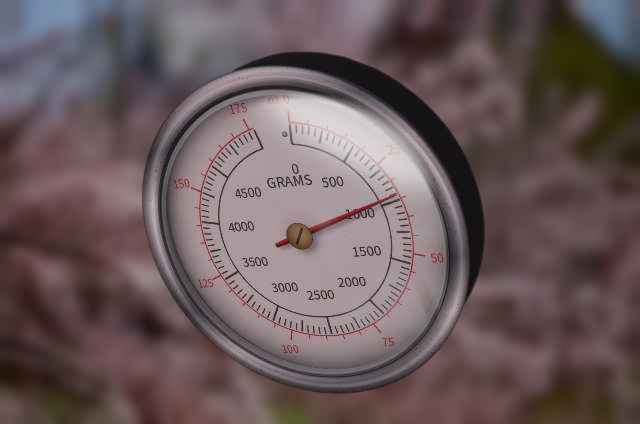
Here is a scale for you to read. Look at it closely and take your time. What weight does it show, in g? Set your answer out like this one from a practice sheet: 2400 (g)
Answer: 950 (g)
